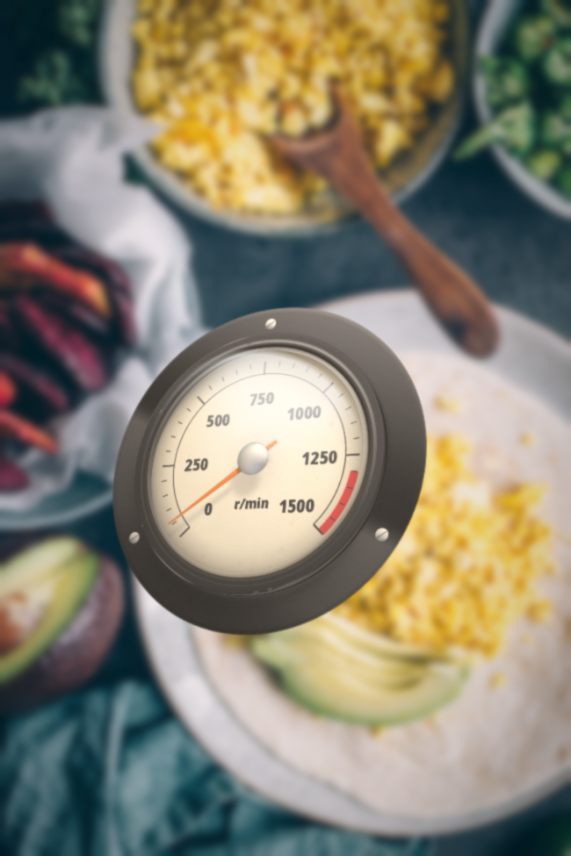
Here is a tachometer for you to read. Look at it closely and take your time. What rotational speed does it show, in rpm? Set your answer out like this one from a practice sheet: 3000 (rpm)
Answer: 50 (rpm)
